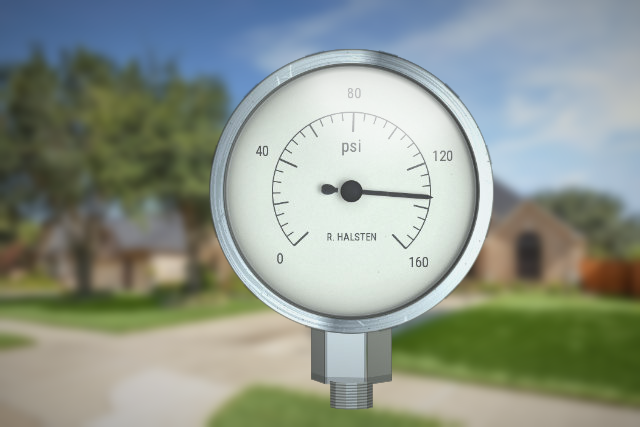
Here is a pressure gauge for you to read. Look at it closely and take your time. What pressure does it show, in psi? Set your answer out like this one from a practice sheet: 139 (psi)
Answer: 135 (psi)
